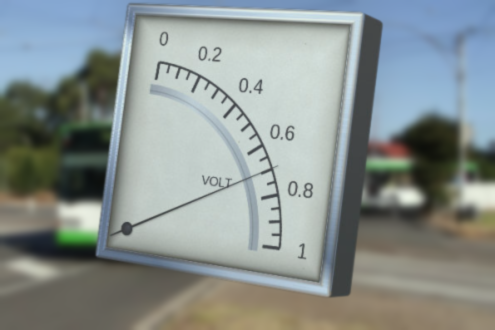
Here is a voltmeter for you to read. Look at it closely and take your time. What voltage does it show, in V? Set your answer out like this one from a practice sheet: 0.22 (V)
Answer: 0.7 (V)
